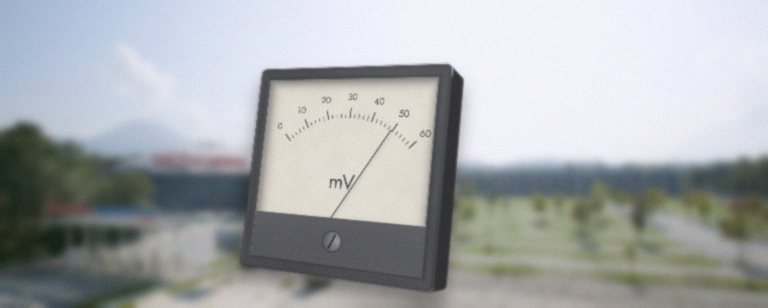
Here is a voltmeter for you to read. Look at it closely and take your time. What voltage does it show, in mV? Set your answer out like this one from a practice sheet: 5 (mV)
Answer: 50 (mV)
